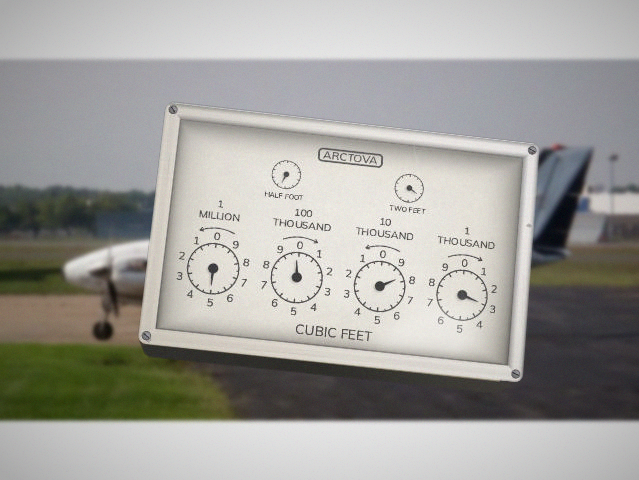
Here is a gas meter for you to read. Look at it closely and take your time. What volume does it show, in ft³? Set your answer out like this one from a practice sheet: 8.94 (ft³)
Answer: 498300 (ft³)
